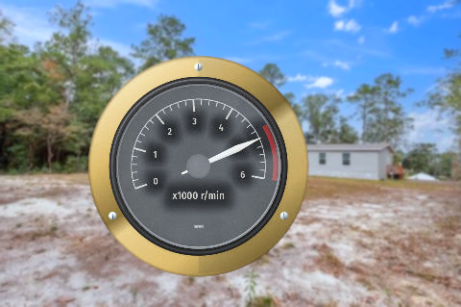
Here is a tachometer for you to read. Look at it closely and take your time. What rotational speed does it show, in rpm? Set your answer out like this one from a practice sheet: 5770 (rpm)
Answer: 5000 (rpm)
